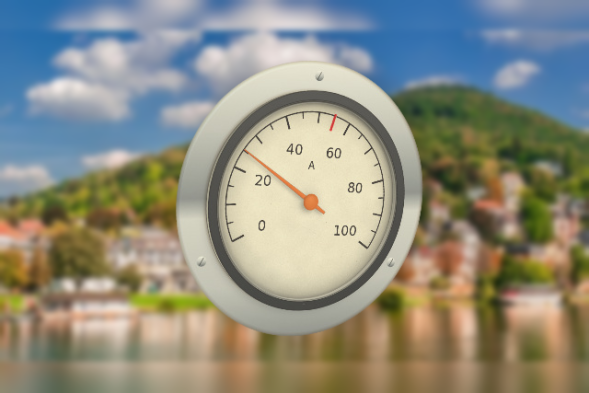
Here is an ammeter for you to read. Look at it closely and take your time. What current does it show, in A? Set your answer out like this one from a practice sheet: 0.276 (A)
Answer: 25 (A)
